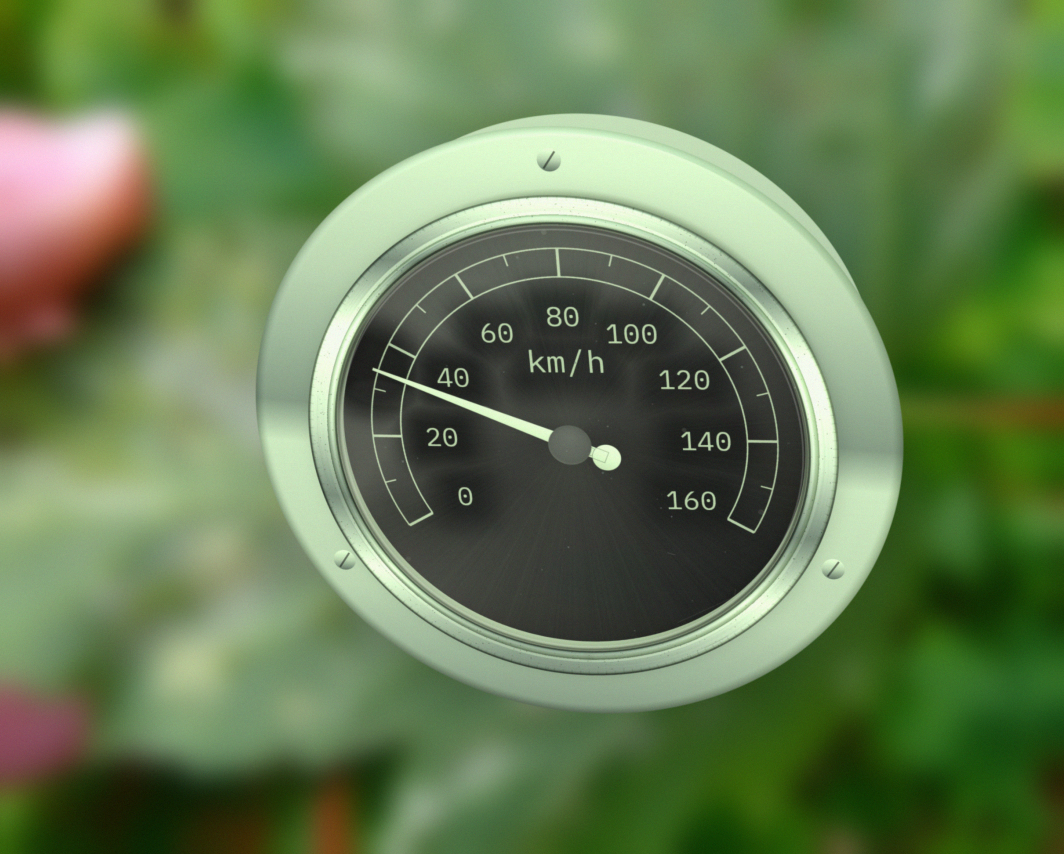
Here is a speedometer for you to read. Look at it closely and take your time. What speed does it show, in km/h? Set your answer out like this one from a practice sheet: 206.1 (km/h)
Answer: 35 (km/h)
